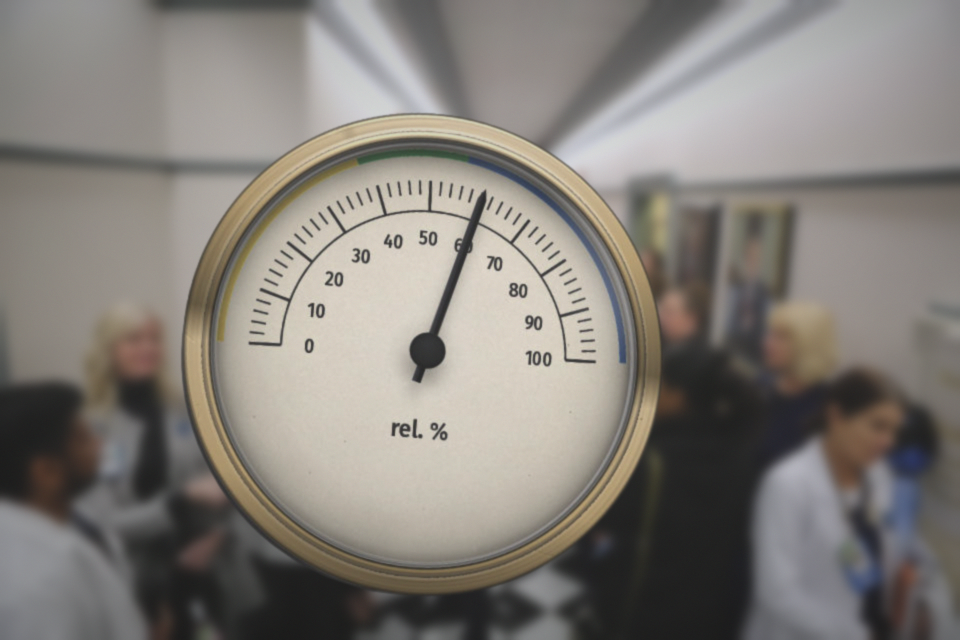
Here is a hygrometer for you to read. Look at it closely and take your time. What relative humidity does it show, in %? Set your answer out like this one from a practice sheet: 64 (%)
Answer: 60 (%)
